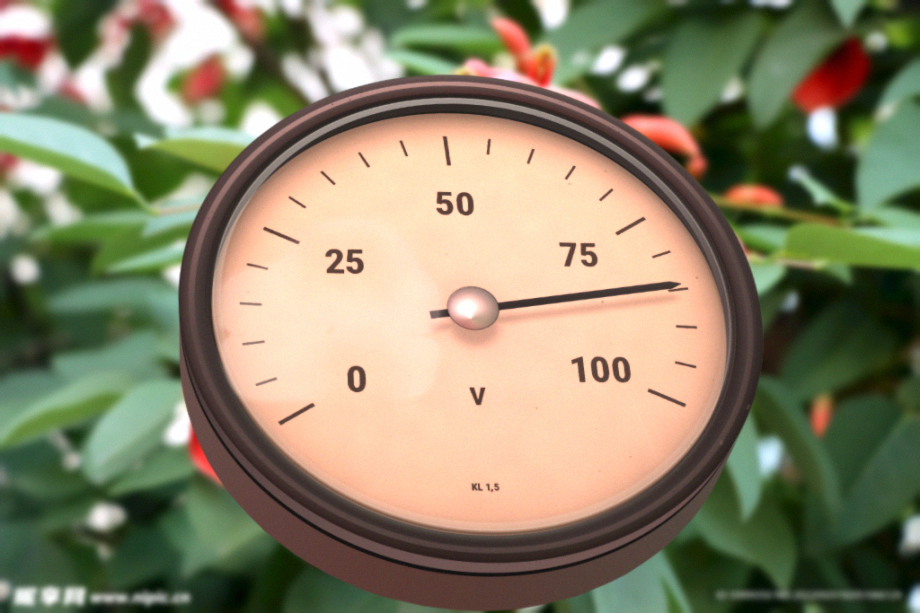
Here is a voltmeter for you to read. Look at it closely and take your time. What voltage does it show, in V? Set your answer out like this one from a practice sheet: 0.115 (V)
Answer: 85 (V)
